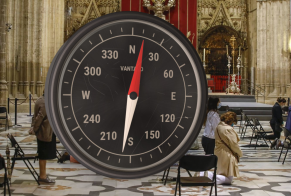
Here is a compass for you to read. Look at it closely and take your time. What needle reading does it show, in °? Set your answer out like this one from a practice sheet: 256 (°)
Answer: 10 (°)
